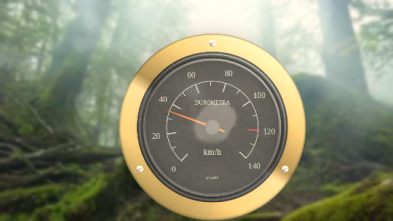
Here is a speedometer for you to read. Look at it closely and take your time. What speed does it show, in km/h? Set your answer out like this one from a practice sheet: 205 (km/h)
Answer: 35 (km/h)
